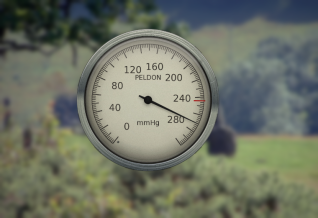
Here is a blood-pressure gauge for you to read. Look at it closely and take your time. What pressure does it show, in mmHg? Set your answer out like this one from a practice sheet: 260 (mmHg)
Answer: 270 (mmHg)
